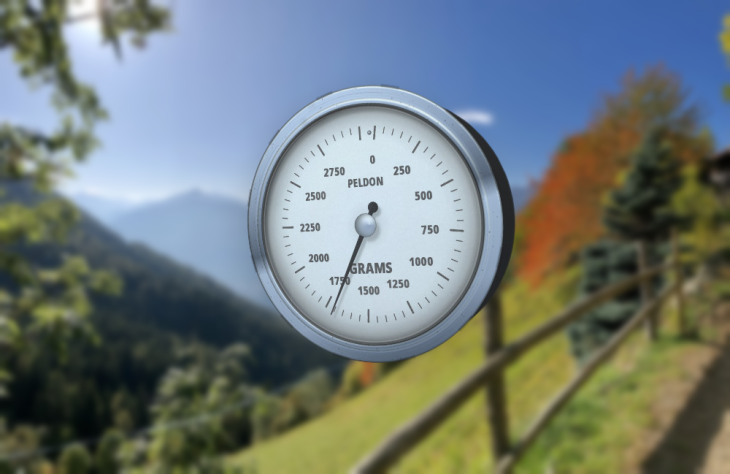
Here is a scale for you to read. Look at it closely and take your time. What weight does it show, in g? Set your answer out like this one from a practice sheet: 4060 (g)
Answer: 1700 (g)
